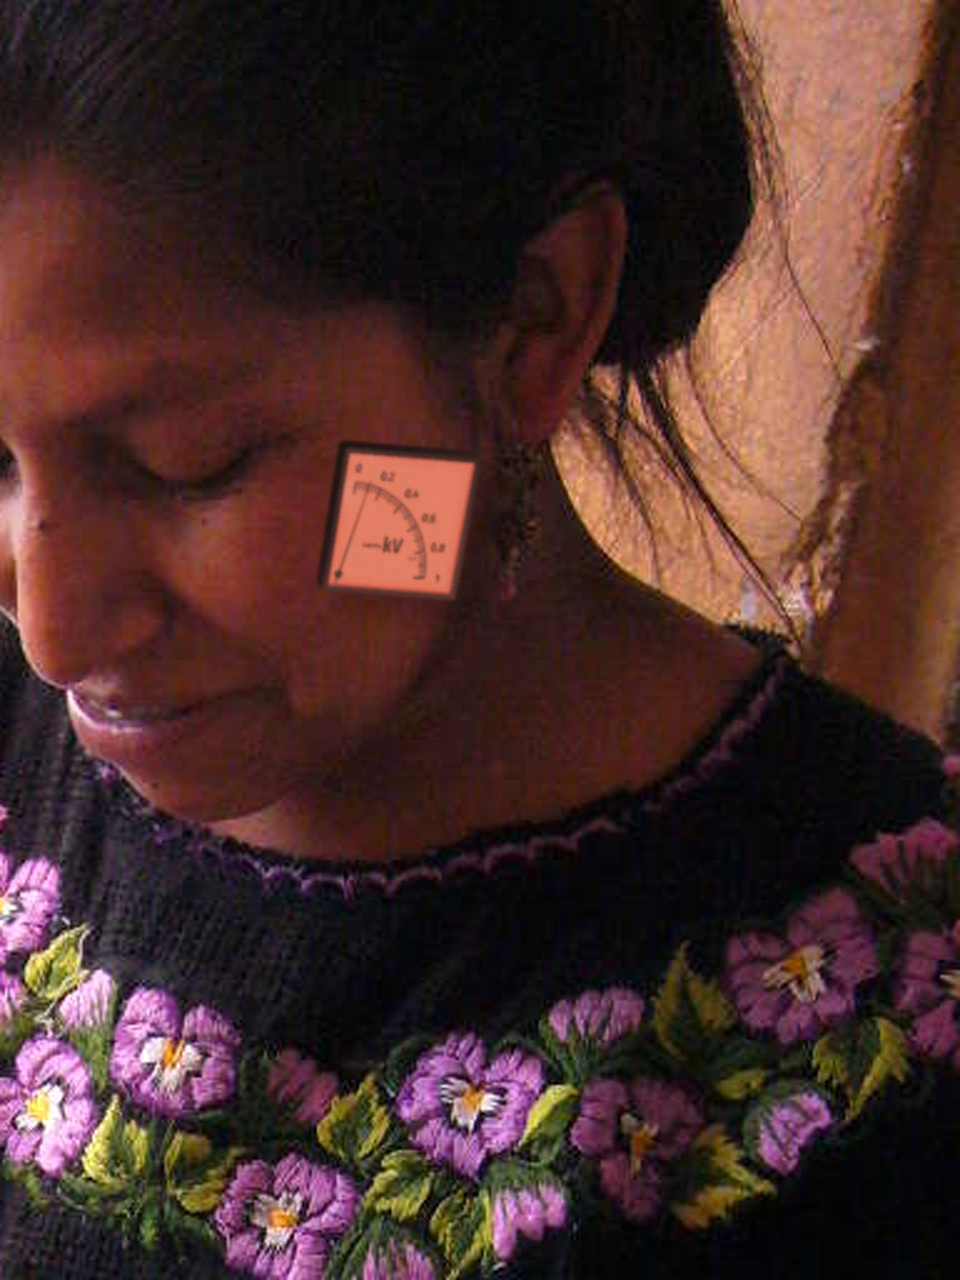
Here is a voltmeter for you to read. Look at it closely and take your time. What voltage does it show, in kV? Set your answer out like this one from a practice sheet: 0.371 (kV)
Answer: 0.1 (kV)
